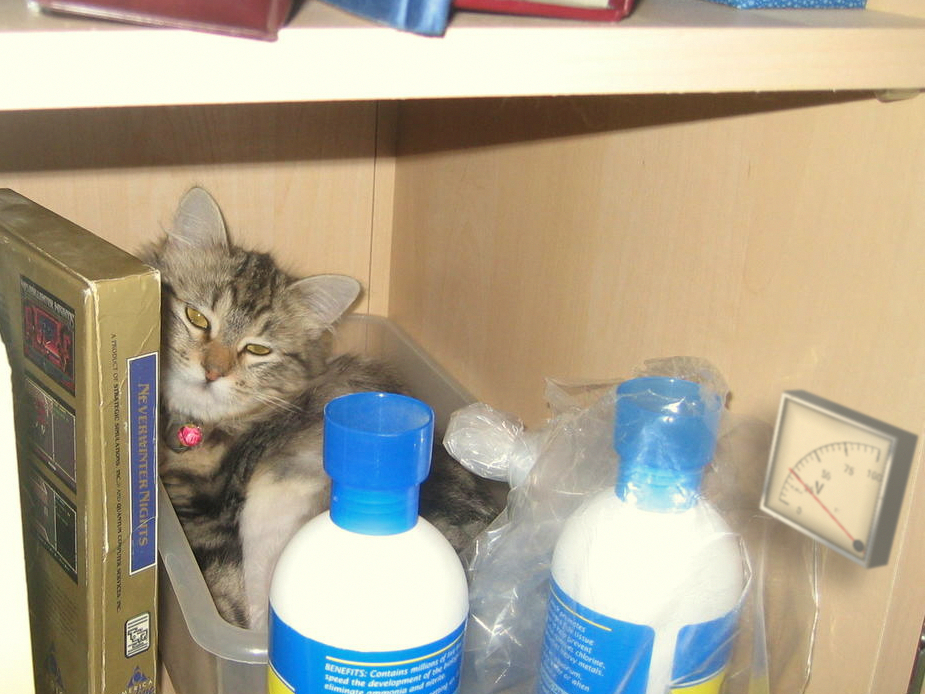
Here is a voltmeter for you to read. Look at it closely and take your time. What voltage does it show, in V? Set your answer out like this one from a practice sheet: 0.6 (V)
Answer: 25 (V)
